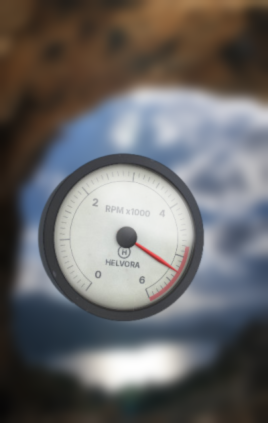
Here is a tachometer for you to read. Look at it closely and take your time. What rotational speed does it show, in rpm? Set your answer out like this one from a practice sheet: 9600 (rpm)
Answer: 5300 (rpm)
